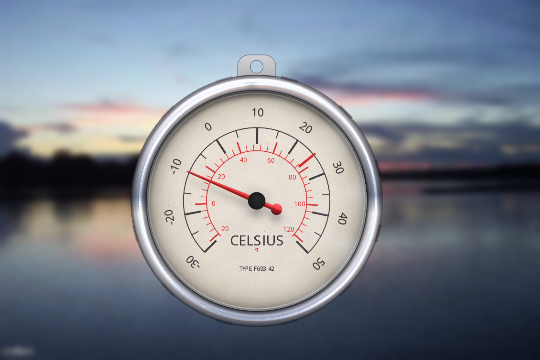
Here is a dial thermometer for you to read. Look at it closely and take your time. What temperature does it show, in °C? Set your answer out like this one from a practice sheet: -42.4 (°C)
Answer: -10 (°C)
